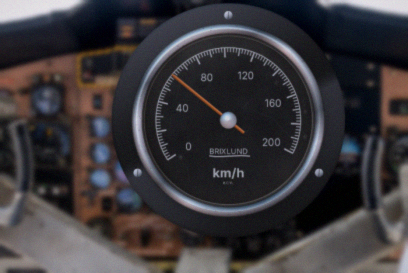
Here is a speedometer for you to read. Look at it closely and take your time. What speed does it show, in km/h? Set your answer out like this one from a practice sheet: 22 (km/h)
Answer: 60 (km/h)
